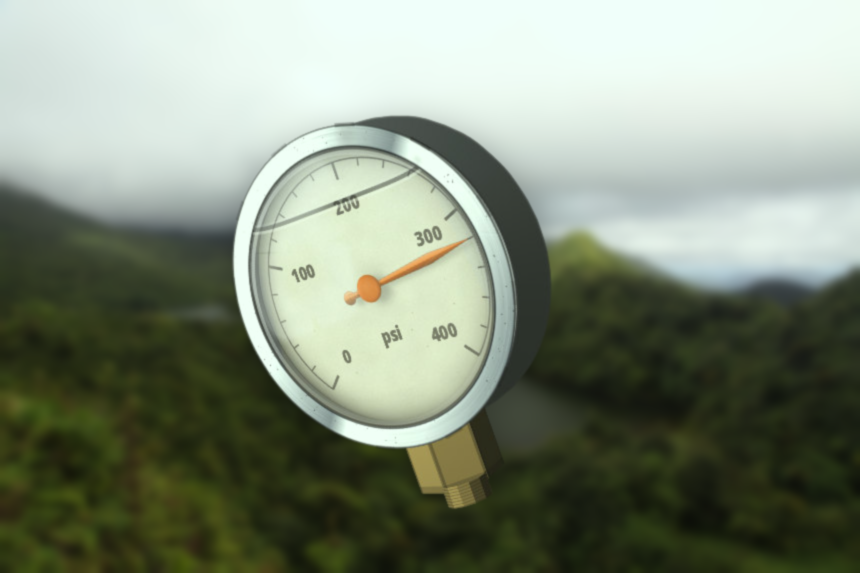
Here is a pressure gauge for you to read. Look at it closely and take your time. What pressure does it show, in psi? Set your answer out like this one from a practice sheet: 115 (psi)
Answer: 320 (psi)
